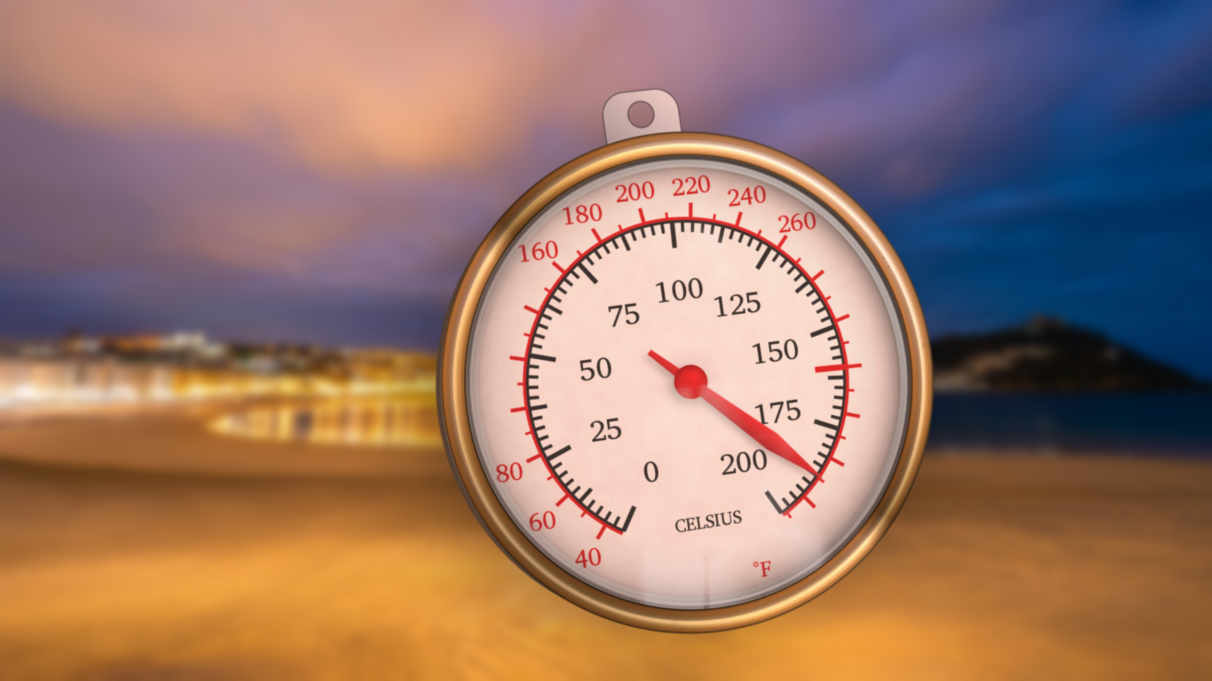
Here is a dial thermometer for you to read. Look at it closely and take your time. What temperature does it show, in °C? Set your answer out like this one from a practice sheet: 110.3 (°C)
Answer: 187.5 (°C)
